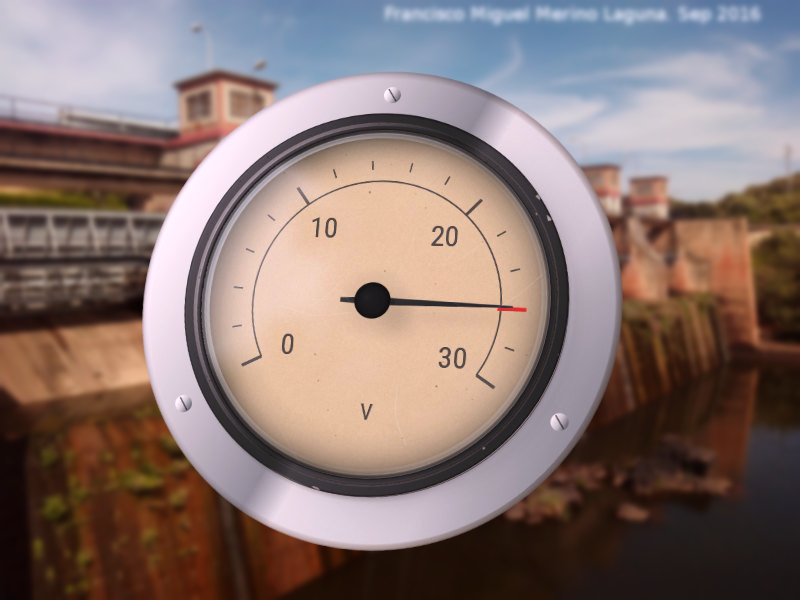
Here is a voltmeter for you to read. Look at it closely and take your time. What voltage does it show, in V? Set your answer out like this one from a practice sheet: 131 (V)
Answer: 26 (V)
